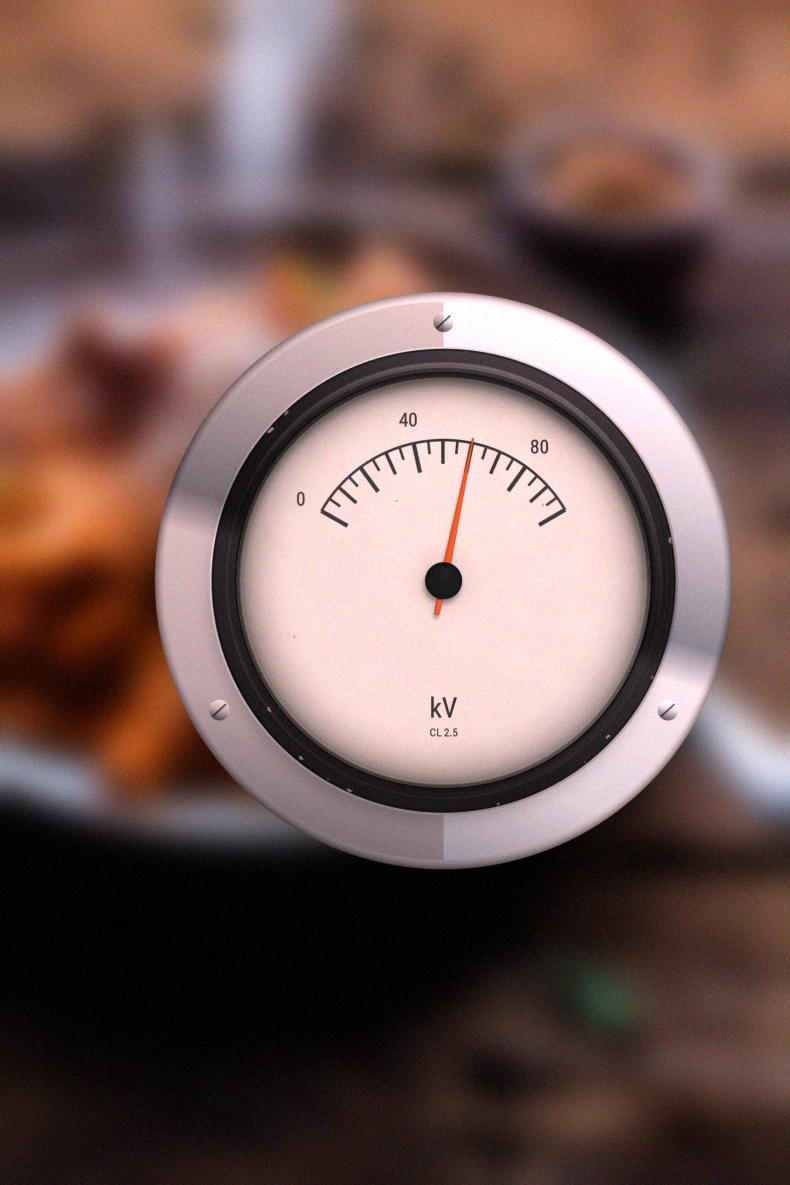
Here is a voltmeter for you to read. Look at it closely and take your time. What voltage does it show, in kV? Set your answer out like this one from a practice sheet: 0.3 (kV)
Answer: 60 (kV)
